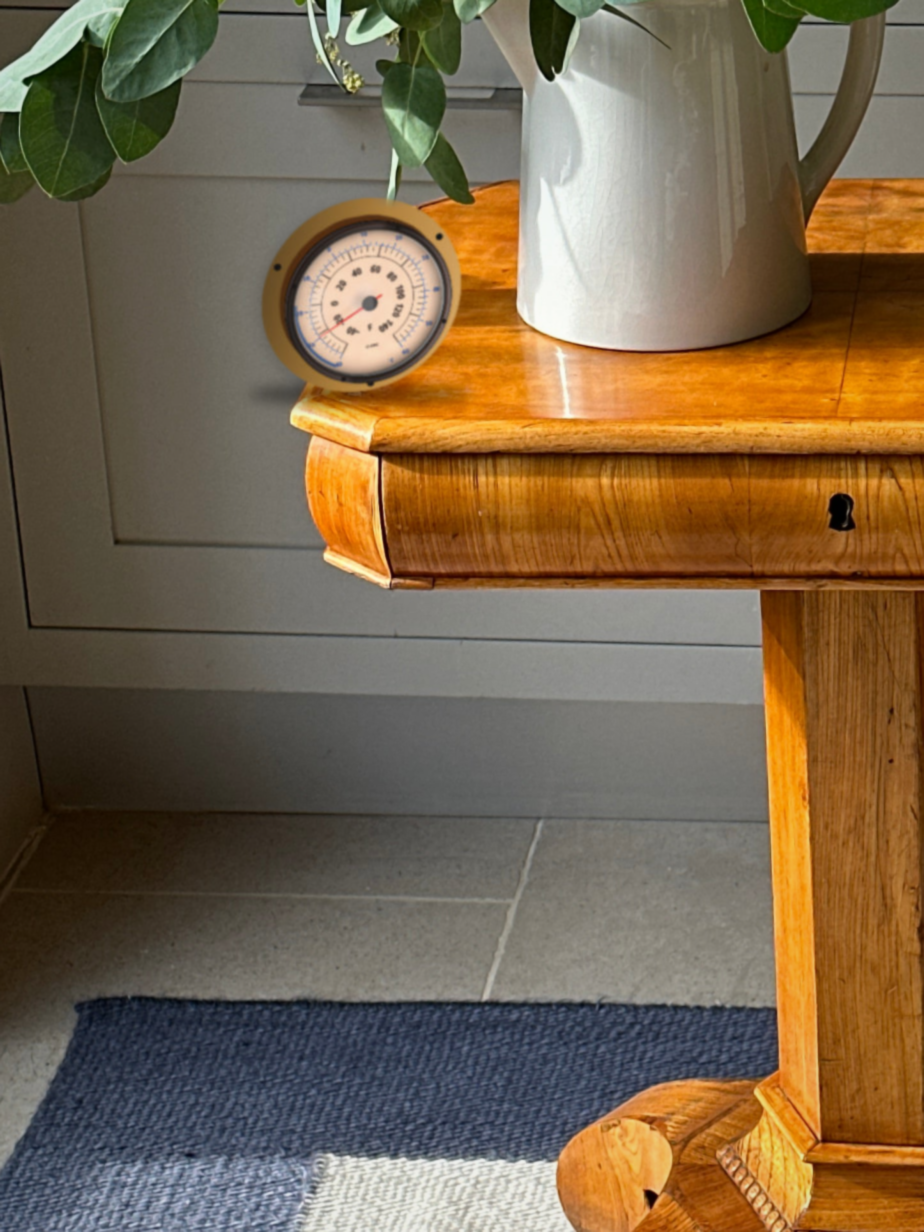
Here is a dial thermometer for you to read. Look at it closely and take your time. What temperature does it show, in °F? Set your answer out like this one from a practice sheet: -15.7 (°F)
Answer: -20 (°F)
